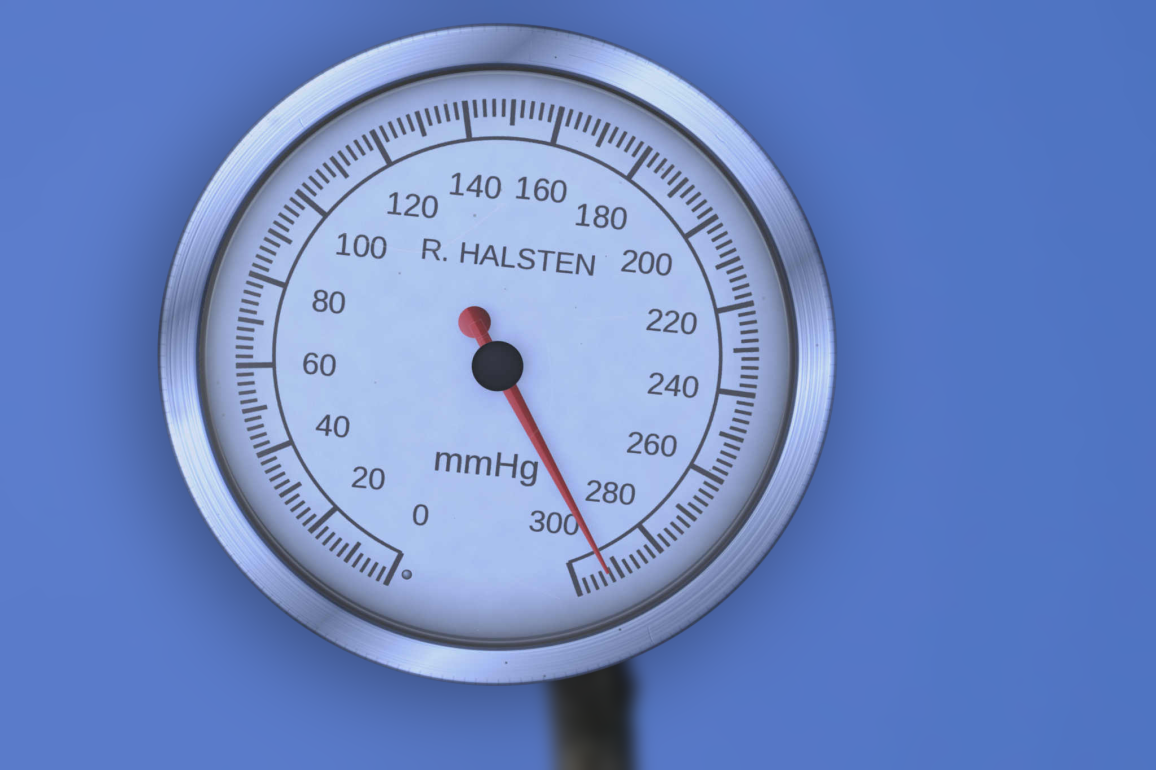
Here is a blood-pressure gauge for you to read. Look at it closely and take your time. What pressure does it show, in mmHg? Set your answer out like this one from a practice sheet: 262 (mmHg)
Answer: 292 (mmHg)
